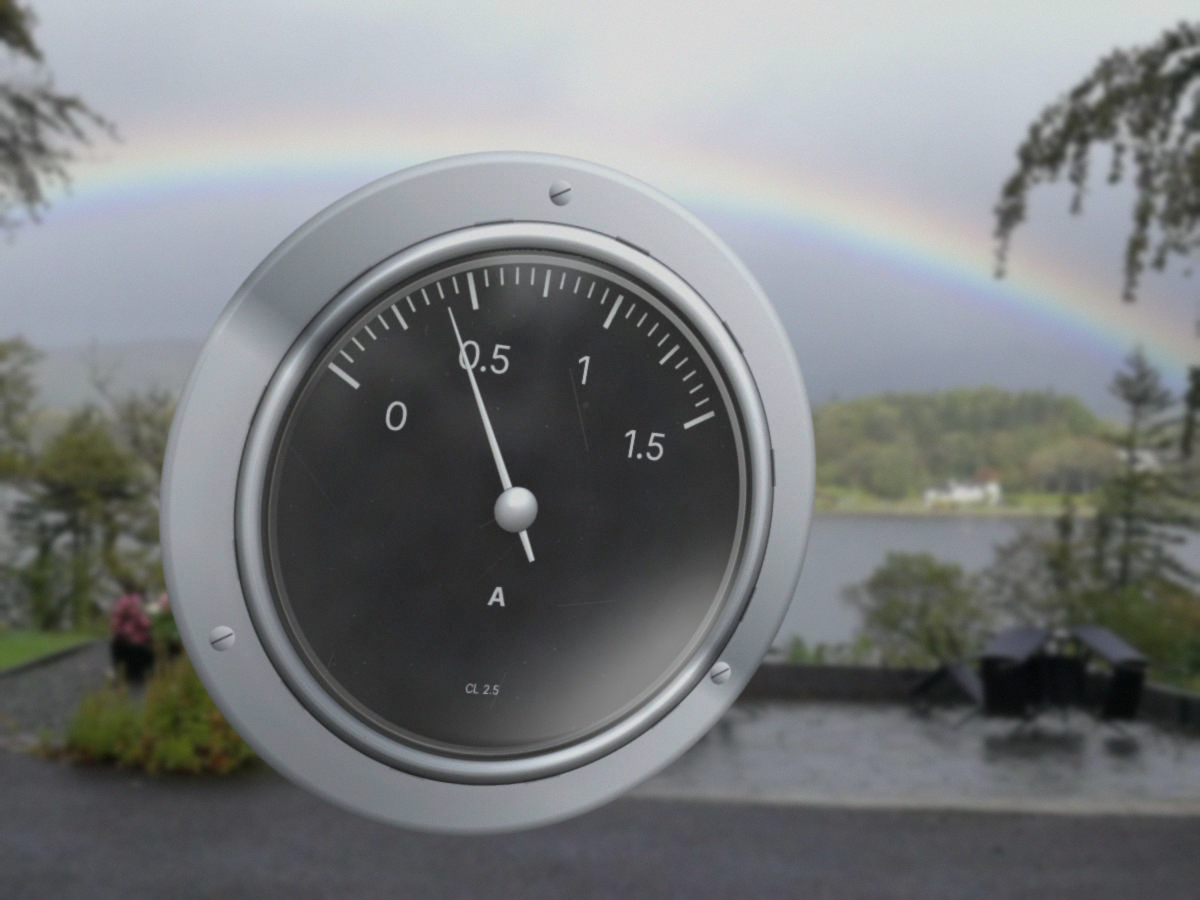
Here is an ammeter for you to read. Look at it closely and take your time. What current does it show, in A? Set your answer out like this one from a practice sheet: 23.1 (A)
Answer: 0.4 (A)
